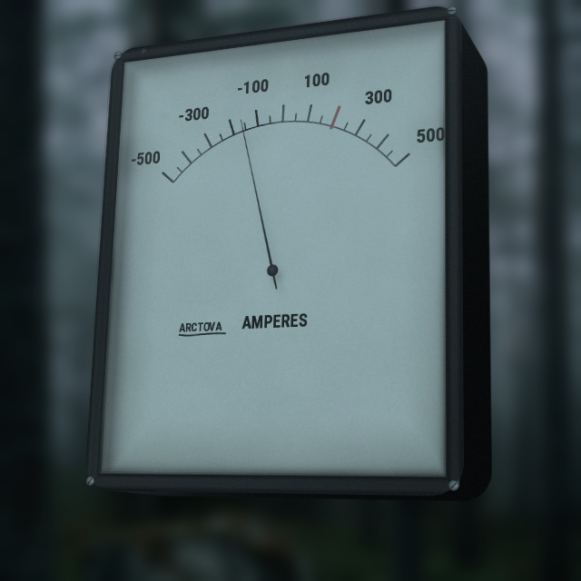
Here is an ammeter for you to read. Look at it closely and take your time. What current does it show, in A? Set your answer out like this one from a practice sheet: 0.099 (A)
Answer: -150 (A)
